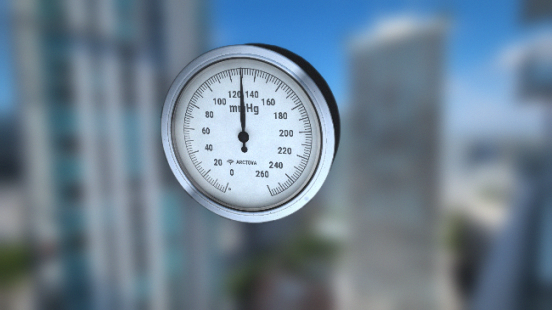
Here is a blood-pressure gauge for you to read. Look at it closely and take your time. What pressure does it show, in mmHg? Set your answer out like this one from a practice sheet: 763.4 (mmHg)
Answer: 130 (mmHg)
